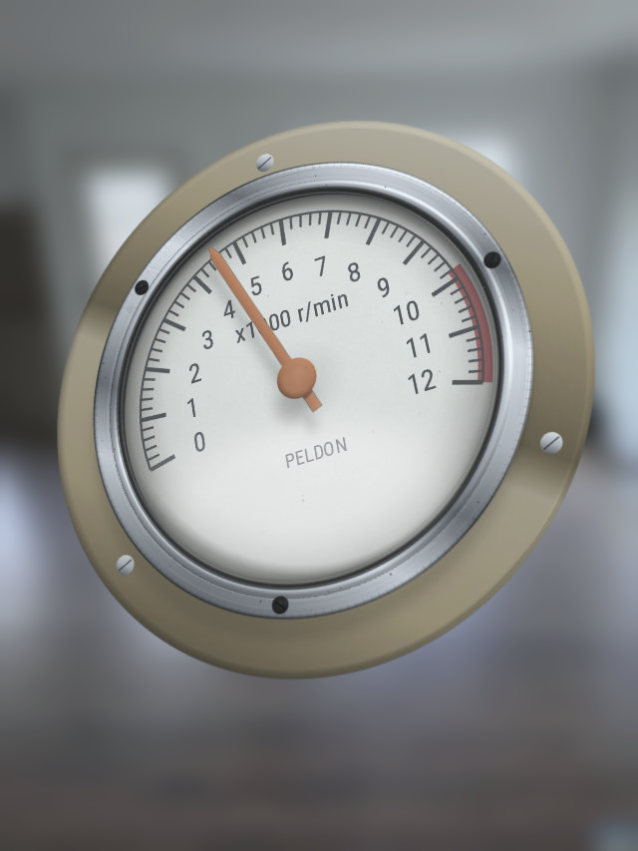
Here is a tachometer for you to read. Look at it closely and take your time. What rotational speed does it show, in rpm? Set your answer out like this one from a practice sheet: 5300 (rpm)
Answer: 4600 (rpm)
